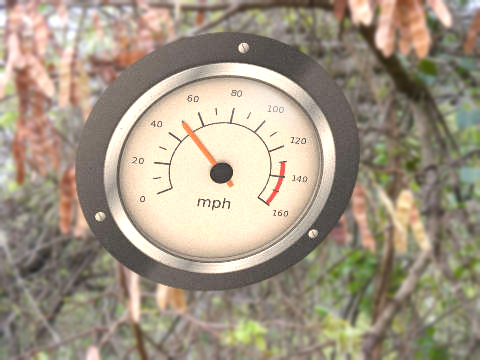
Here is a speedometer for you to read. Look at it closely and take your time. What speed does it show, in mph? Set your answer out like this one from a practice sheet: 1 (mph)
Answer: 50 (mph)
